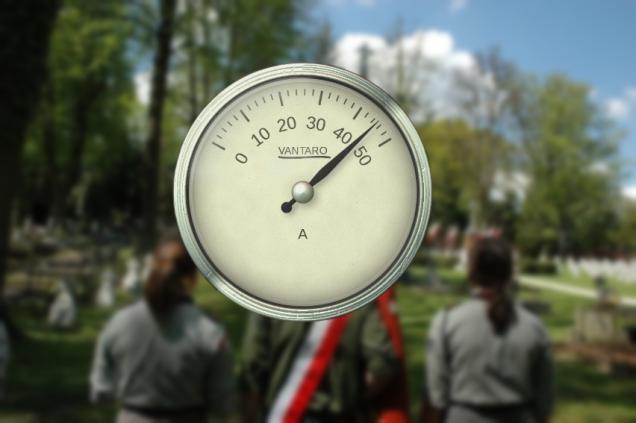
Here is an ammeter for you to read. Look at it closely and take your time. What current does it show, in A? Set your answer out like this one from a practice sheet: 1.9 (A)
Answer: 45 (A)
